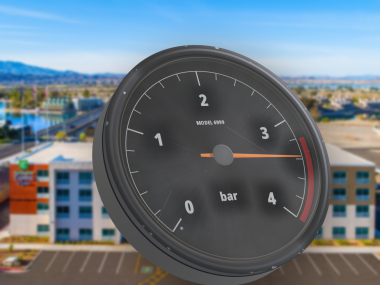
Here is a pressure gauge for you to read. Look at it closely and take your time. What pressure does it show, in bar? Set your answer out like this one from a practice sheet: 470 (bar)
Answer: 3.4 (bar)
